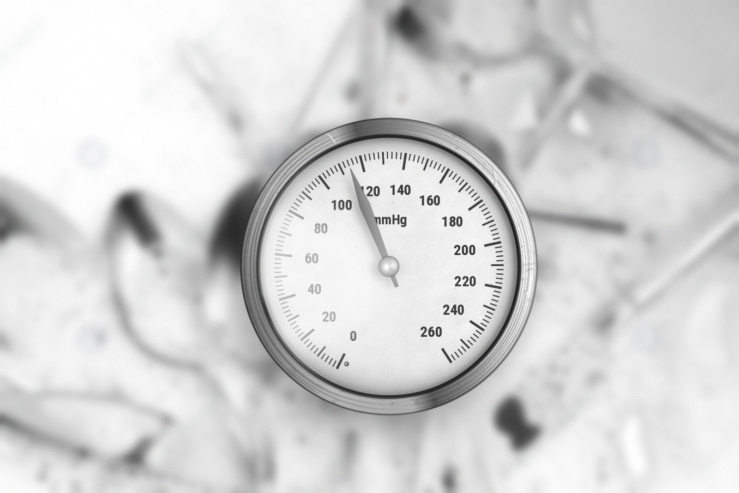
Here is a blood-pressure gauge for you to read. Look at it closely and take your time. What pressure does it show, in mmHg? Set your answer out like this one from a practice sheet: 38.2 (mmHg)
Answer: 114 (mmHg)
